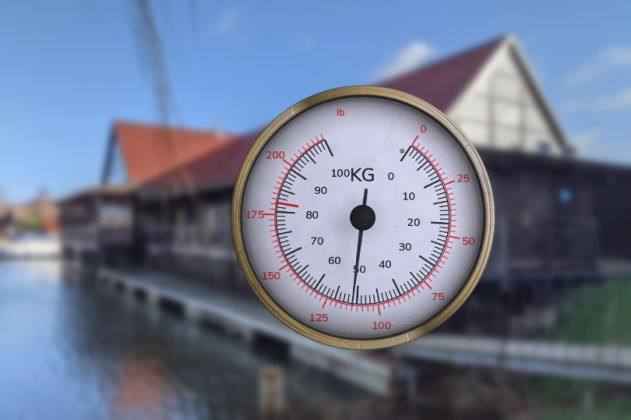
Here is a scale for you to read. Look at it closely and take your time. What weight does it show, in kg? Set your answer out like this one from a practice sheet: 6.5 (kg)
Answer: 51 (kg)
